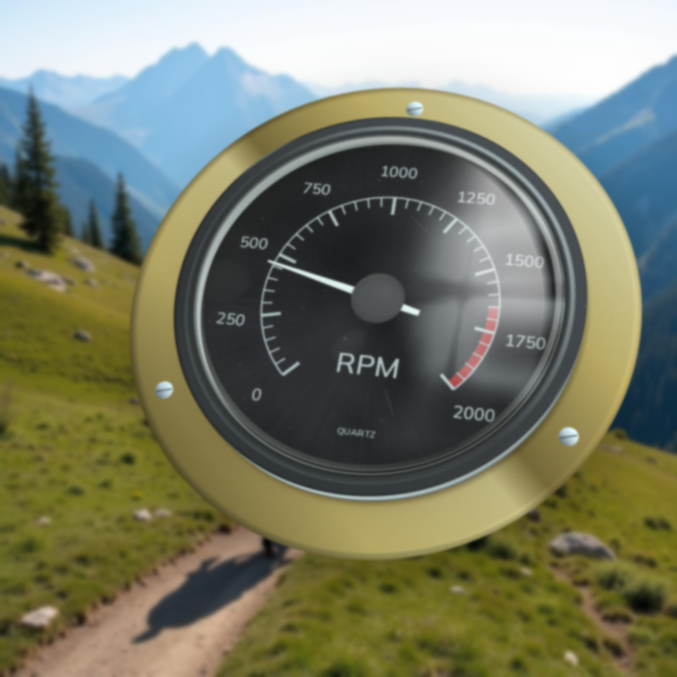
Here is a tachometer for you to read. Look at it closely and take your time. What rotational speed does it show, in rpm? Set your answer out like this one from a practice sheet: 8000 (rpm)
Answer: 450 (rpm)
